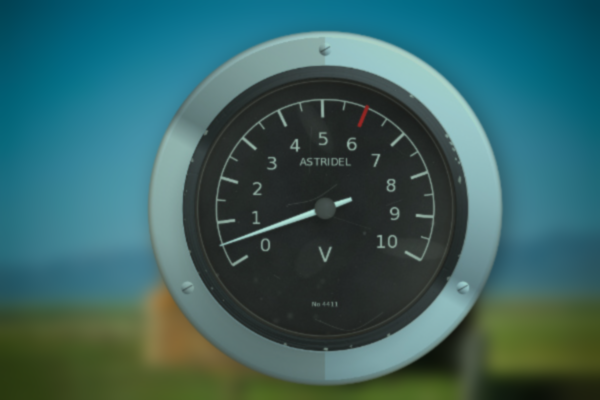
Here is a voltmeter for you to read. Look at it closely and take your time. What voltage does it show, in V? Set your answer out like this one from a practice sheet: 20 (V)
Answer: 0.5 (V)
